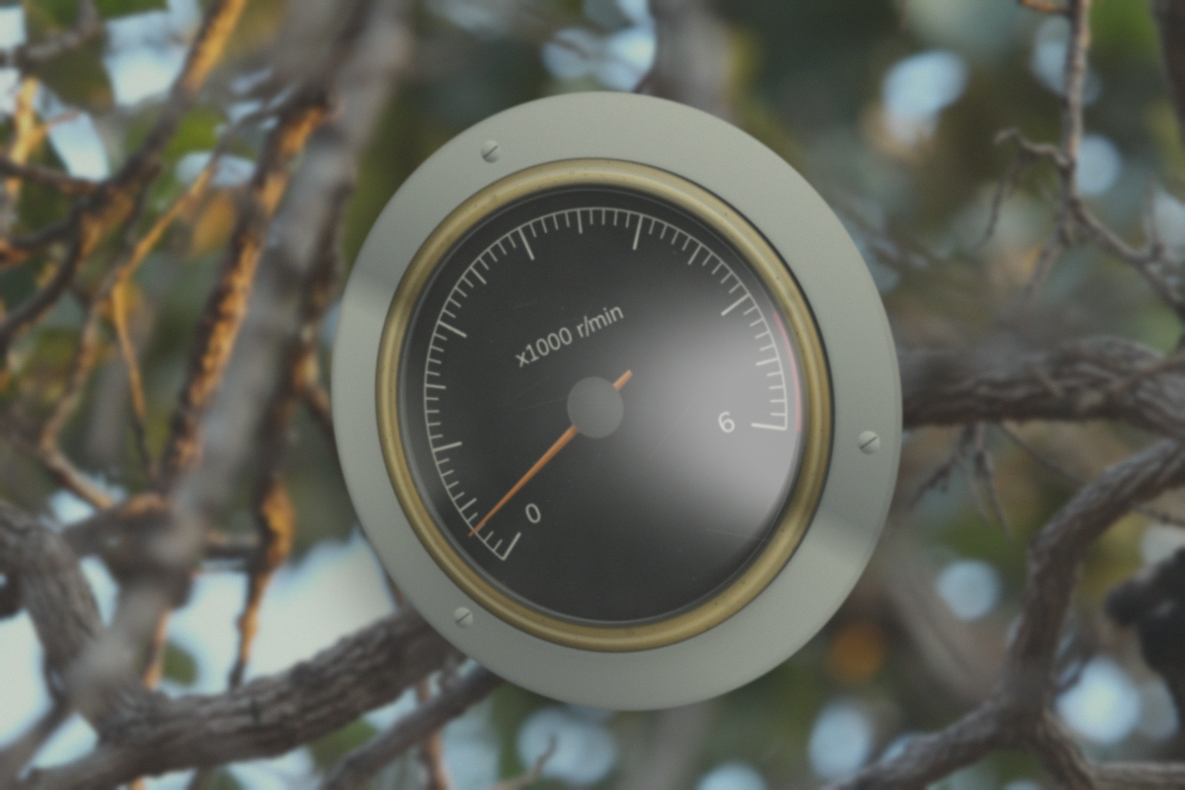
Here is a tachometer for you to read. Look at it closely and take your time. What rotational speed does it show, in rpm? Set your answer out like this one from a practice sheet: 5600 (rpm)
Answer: 300 (rpm)
